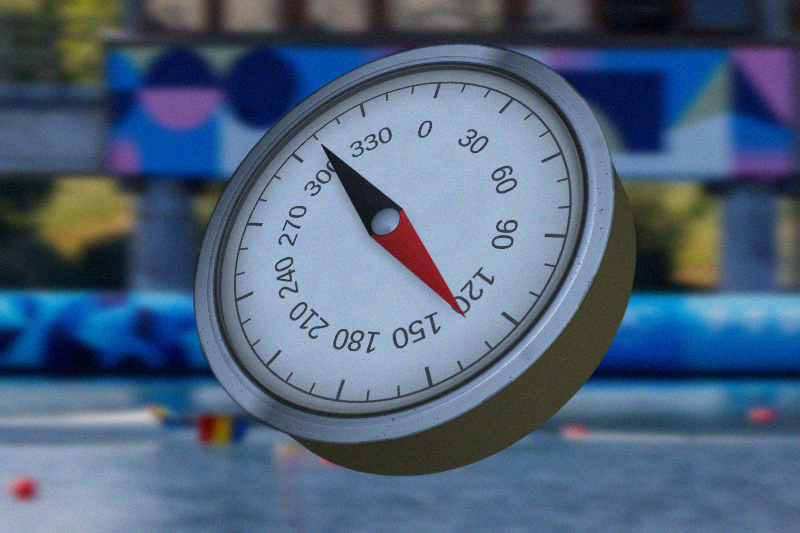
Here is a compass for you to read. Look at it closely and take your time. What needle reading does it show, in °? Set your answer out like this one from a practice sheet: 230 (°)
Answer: 130 (°)
